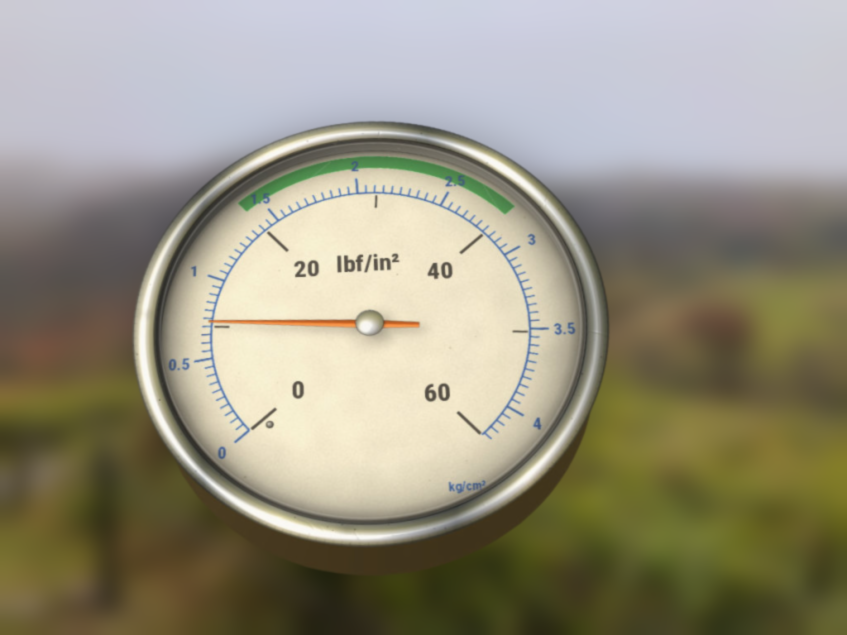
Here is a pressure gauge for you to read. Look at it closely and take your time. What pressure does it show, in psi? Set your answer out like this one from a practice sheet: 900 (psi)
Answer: 10 (psi)
